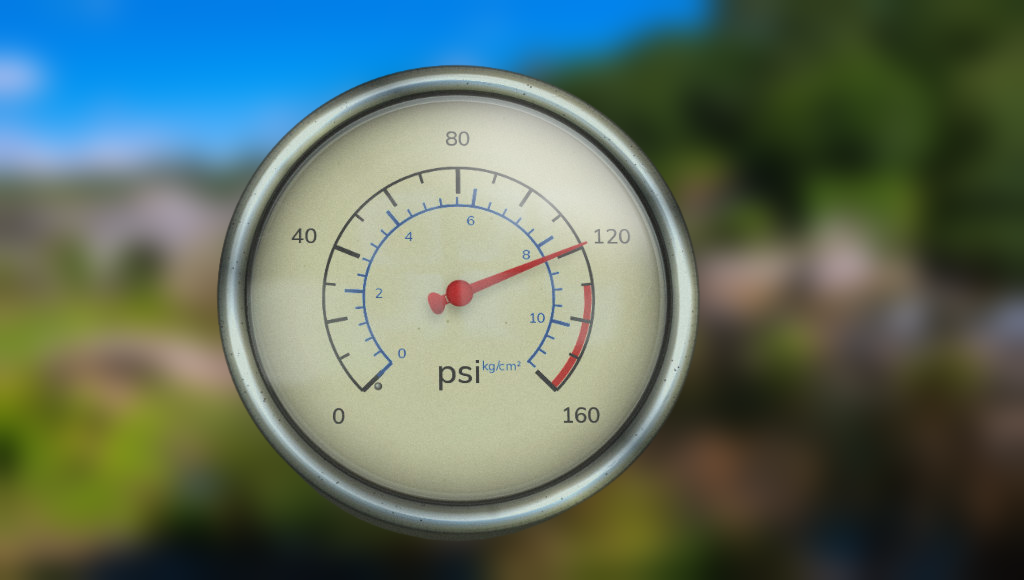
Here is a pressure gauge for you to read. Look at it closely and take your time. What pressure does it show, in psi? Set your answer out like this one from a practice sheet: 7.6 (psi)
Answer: 120 (psi)
